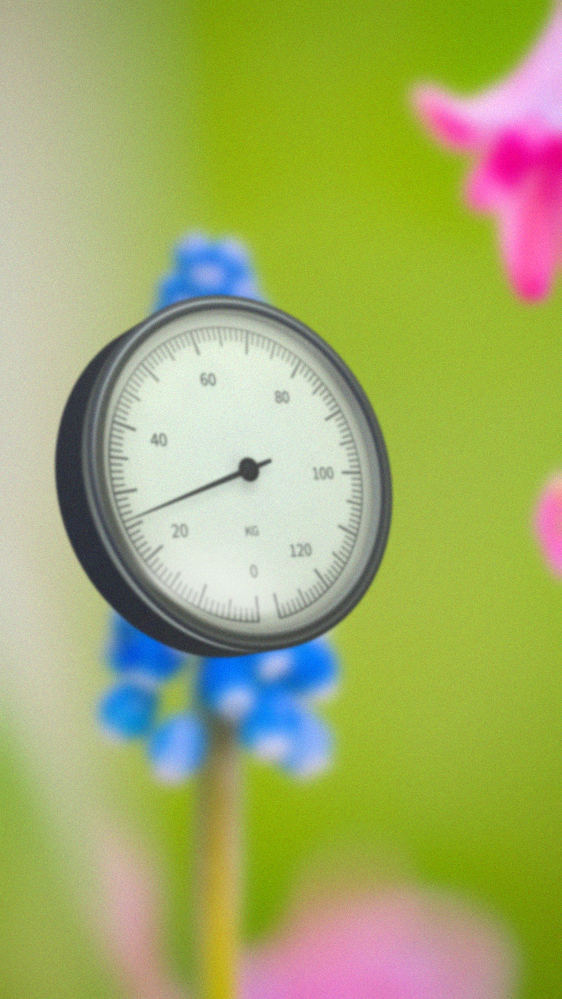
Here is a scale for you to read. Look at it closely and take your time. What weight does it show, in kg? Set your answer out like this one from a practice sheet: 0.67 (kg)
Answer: 26 (kg)
